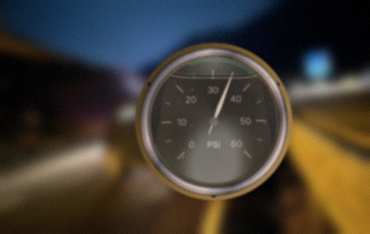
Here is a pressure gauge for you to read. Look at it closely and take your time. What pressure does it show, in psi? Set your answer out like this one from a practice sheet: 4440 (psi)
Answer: 35 (psi)
